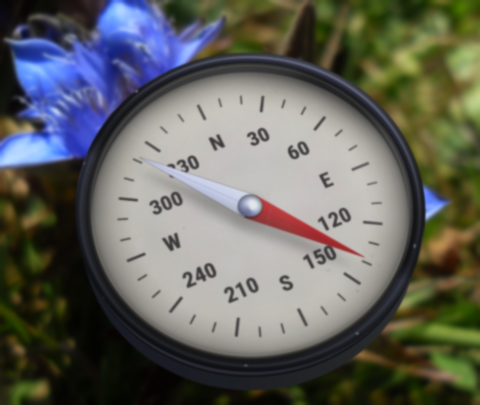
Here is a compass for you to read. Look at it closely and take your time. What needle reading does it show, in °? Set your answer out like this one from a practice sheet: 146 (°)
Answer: 140 (°)
